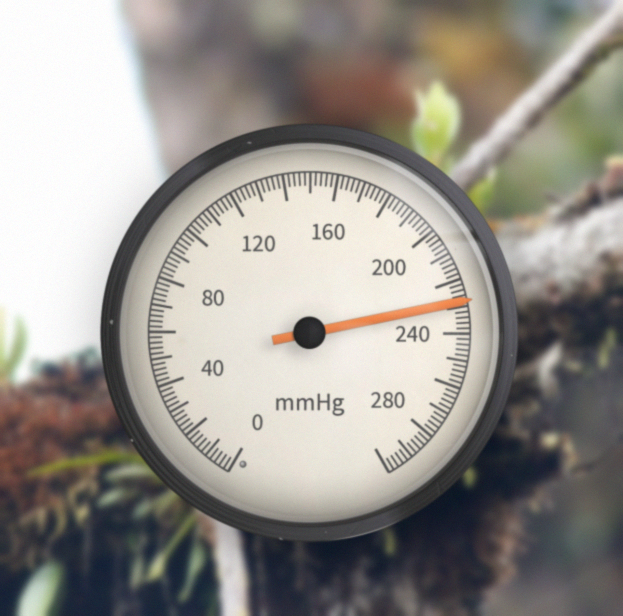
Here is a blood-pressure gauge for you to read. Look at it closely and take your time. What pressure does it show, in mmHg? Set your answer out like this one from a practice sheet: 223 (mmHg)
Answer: 228 (mmHg)
